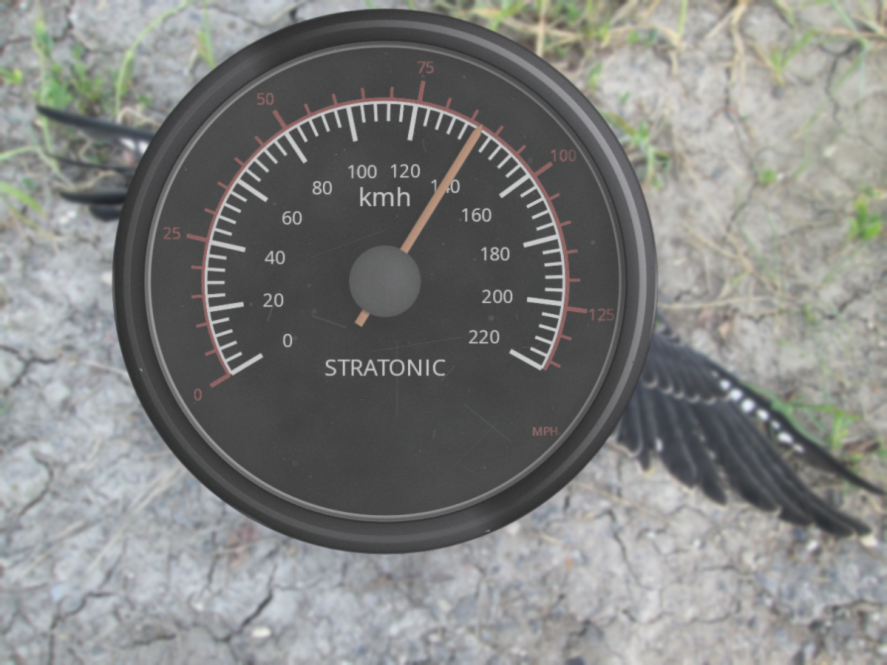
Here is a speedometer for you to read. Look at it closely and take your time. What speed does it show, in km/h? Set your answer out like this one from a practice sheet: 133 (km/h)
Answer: 140 (km/h)
